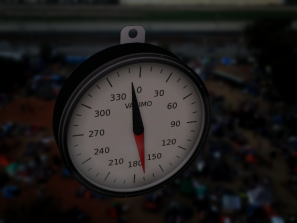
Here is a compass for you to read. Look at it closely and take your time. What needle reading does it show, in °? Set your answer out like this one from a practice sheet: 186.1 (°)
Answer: 170 (°)
